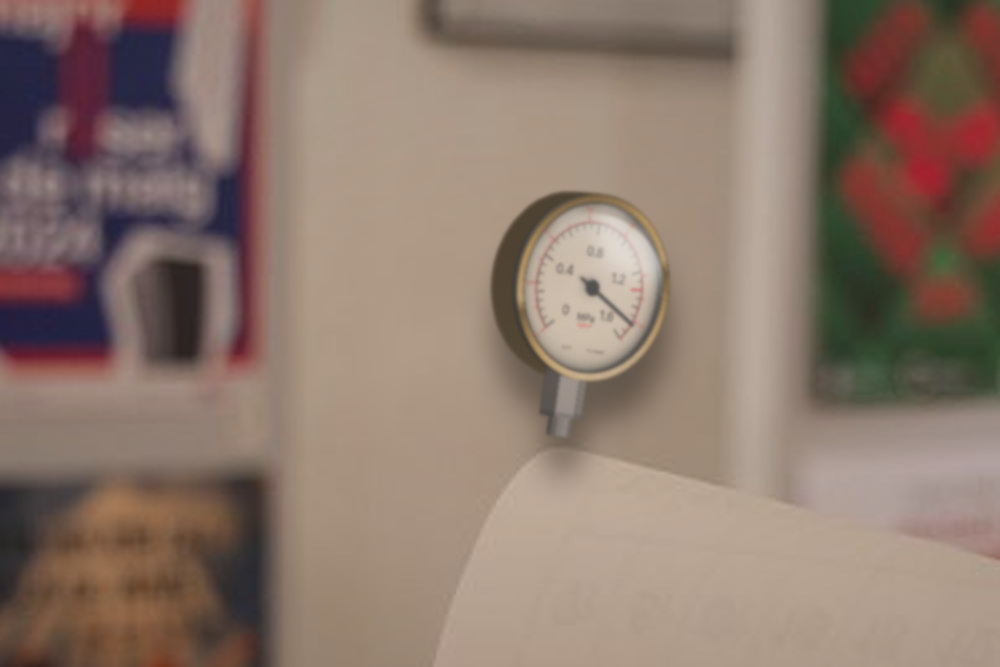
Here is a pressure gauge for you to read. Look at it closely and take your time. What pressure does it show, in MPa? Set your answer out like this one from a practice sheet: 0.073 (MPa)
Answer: 1.5 (MPa)
